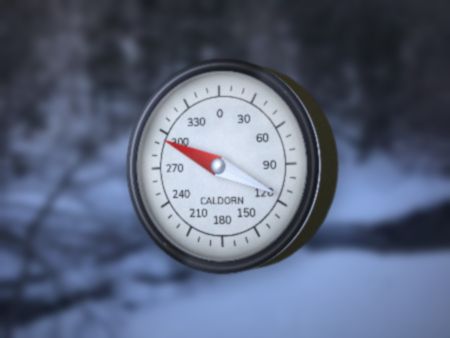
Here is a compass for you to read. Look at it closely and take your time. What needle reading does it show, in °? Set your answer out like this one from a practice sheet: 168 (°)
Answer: 295 (°)
